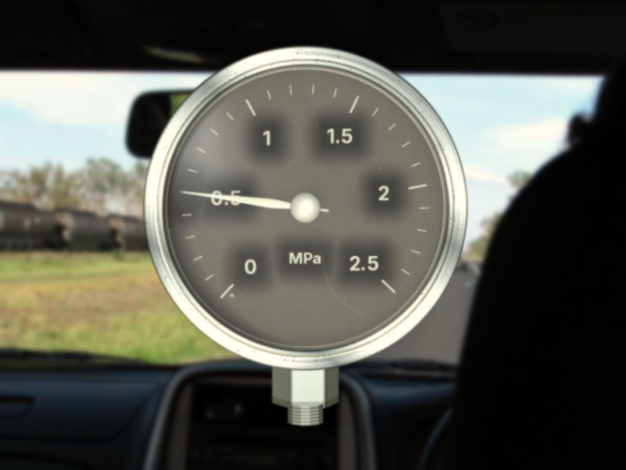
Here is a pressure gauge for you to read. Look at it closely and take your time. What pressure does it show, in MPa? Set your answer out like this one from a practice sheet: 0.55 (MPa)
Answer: 0.5 (MPa)
